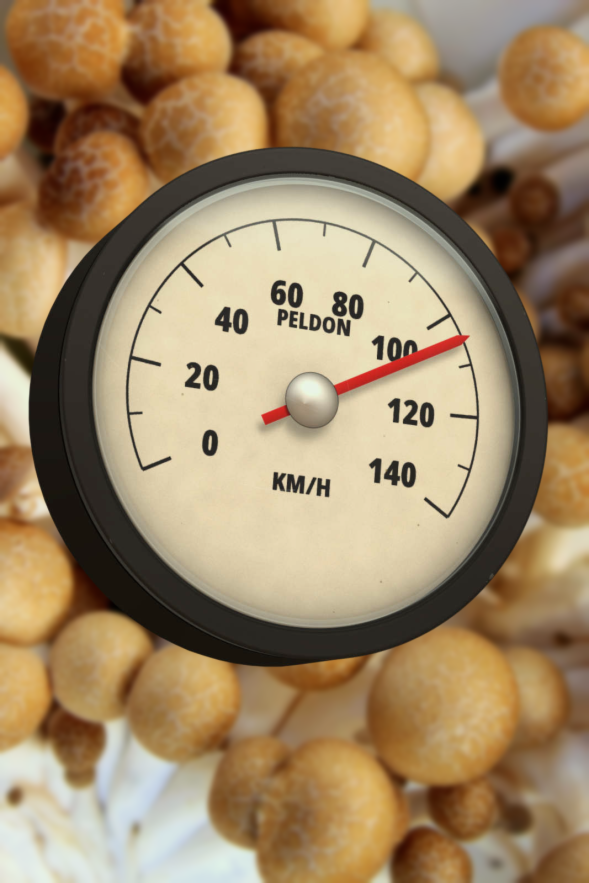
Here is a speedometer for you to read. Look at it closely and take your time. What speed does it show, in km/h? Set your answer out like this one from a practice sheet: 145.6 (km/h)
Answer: 105 (km/h)
